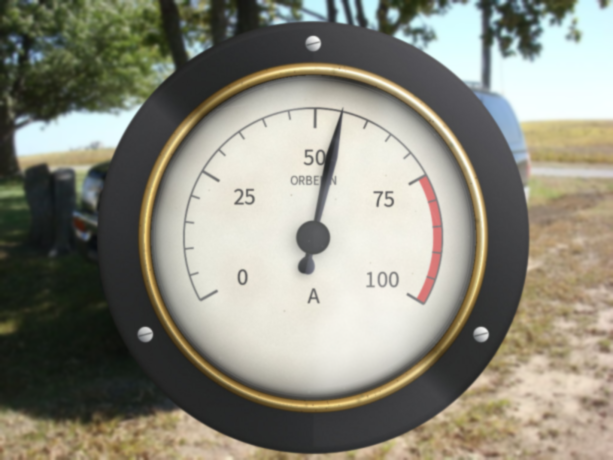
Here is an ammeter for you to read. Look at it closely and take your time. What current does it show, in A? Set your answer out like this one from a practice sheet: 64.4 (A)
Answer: 55 (A)
